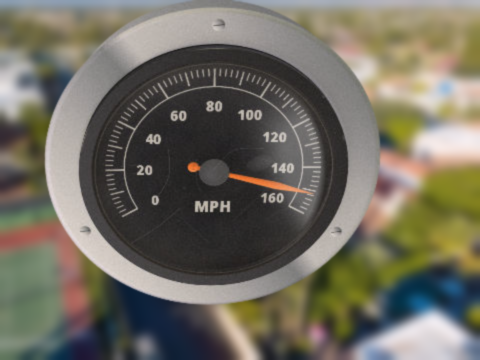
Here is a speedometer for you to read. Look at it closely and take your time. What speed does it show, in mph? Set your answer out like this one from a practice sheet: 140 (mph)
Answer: 150 (mph)
